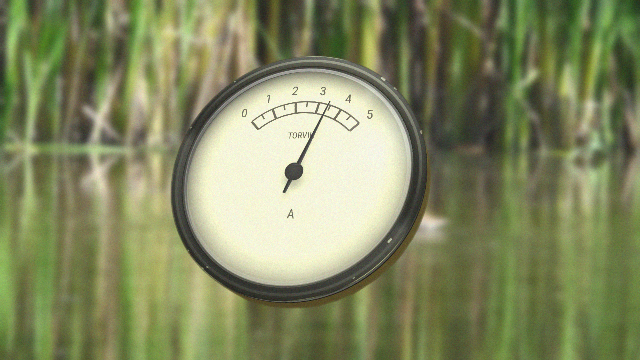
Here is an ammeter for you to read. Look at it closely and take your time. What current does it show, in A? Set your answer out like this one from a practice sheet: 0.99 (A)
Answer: 3.5 (A)
